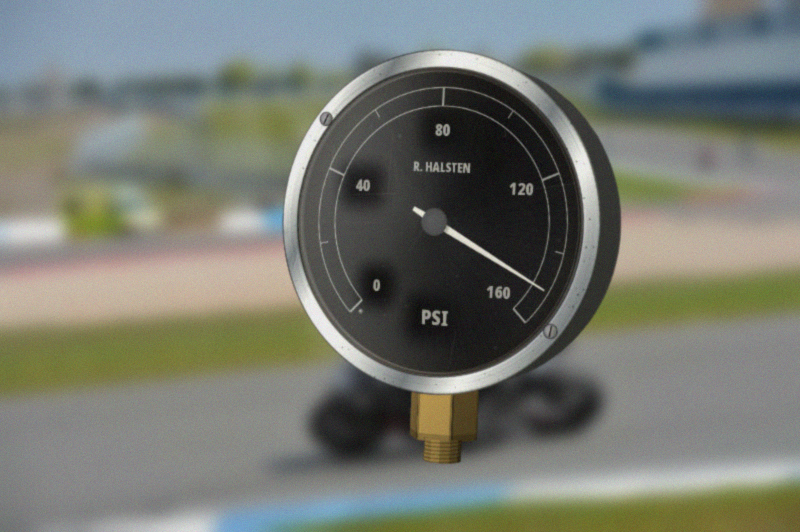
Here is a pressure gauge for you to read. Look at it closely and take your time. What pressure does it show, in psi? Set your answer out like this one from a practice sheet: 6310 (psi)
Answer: 150 (psi)
